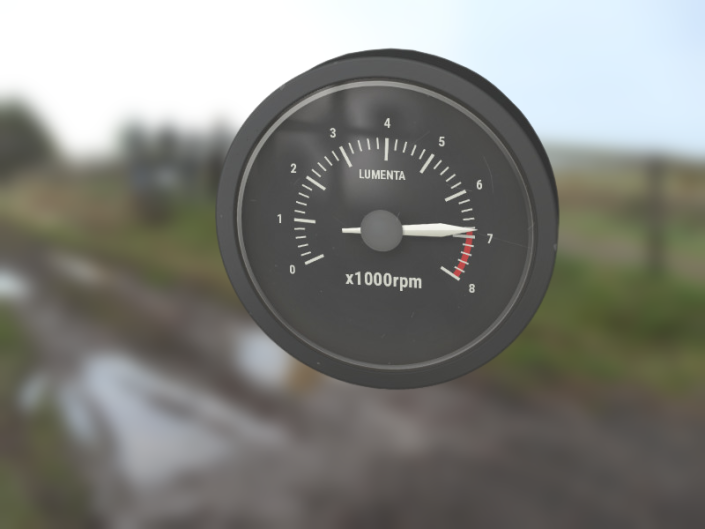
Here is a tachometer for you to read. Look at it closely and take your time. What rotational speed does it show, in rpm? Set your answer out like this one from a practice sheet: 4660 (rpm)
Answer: 6800 (rpm)
